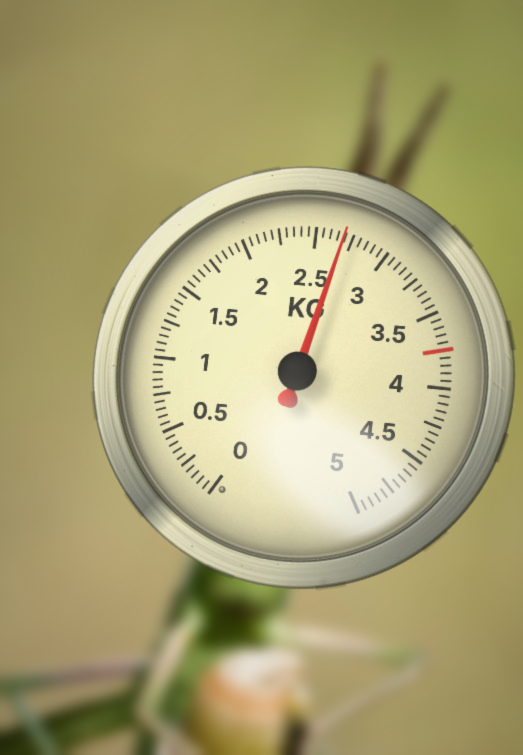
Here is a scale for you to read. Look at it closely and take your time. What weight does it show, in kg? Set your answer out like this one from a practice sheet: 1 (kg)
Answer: 2.7 (kg)
